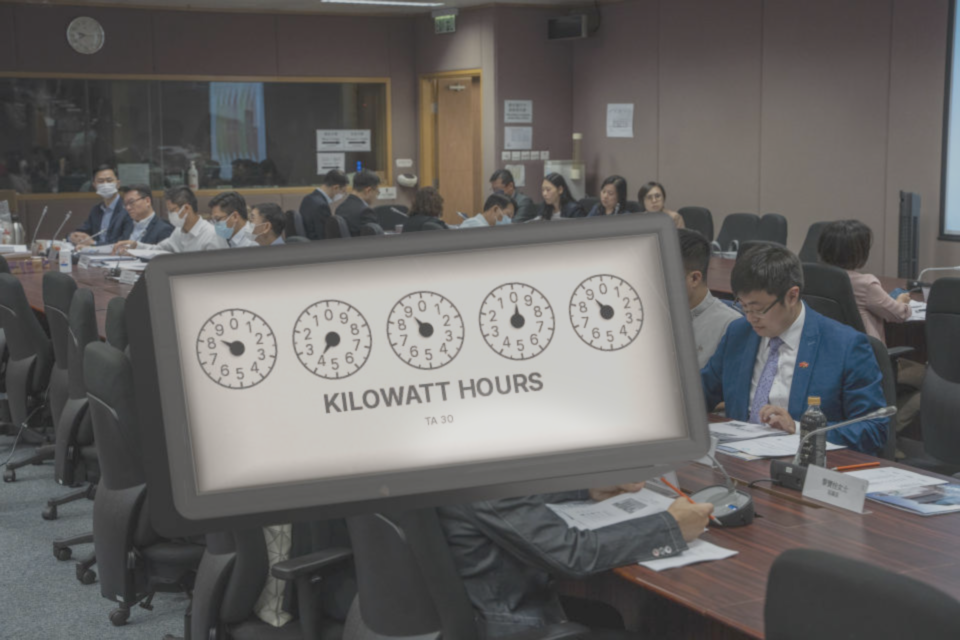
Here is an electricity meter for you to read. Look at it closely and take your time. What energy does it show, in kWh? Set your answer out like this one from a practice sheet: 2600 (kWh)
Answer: 83899 (kWh)
